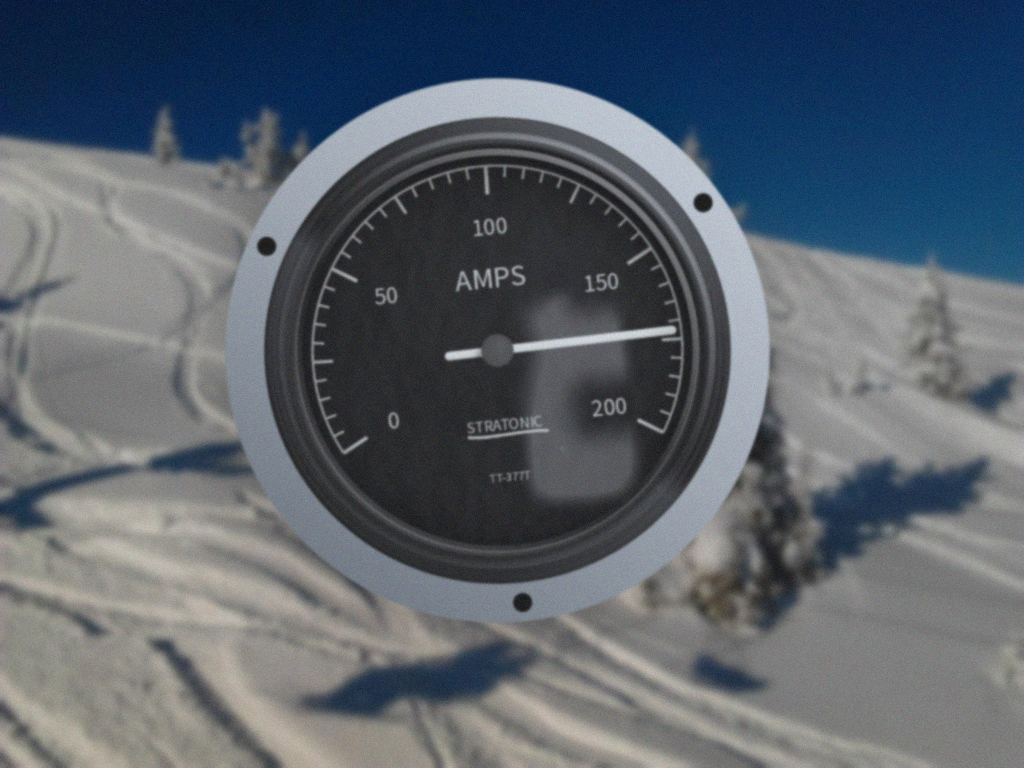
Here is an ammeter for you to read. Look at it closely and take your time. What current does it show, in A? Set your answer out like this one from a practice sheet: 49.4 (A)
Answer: 172.5 (A)
